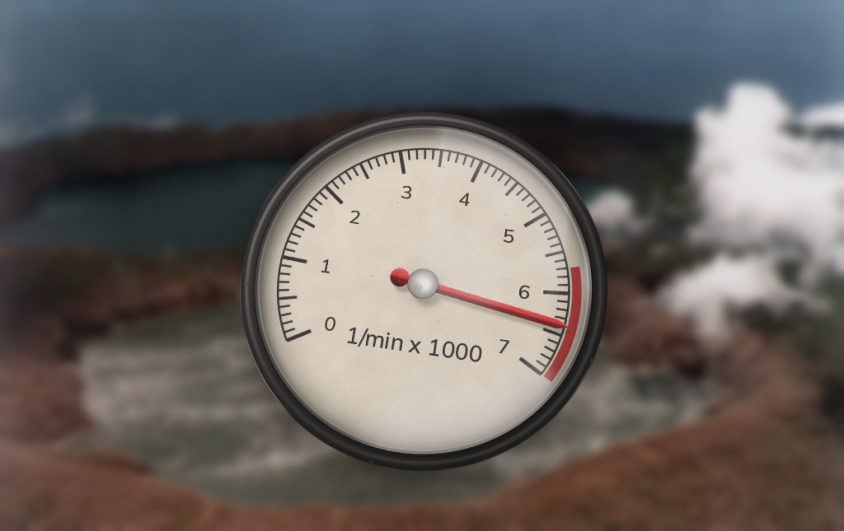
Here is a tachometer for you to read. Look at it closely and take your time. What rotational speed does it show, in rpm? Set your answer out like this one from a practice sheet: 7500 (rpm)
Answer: 6400 (rpm)
